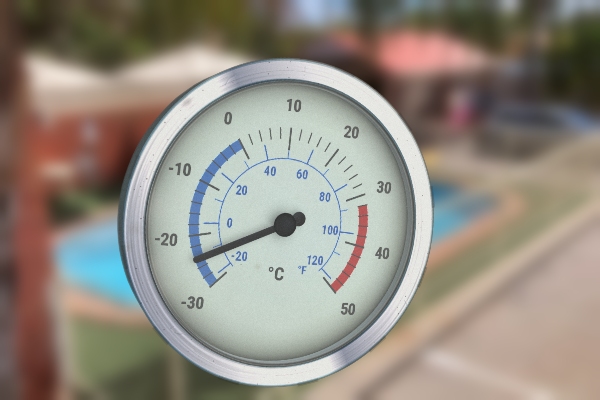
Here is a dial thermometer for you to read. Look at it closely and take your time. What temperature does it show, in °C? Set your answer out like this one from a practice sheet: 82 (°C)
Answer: -24 (°C)
